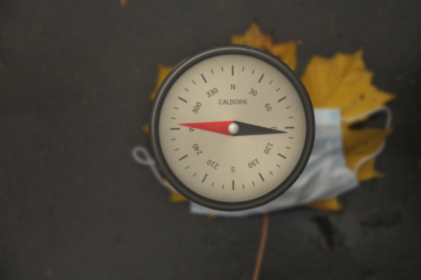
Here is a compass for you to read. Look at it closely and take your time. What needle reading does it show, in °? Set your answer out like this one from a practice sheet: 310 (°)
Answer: 275 (°)
